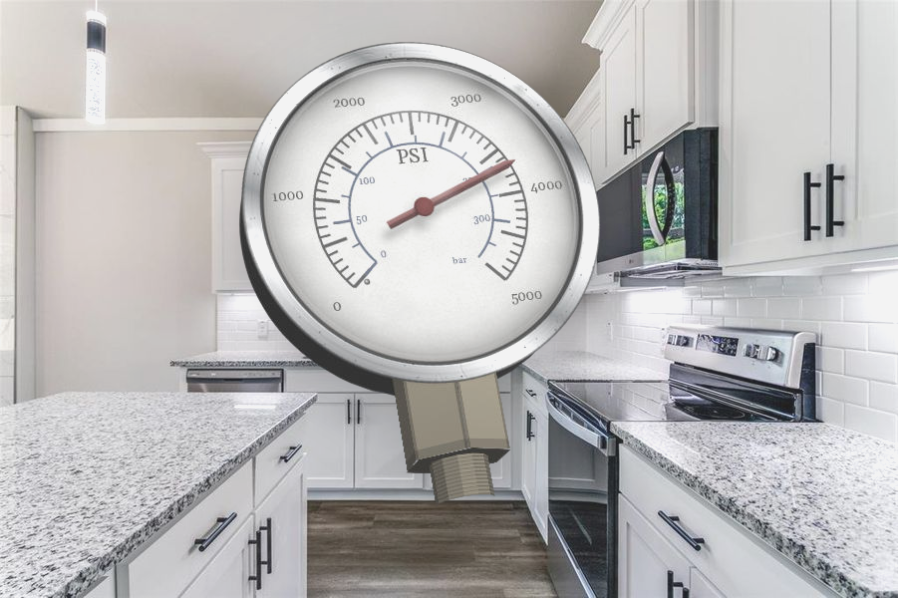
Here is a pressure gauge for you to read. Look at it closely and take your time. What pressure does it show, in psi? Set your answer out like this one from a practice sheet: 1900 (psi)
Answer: 3700 (psi)
